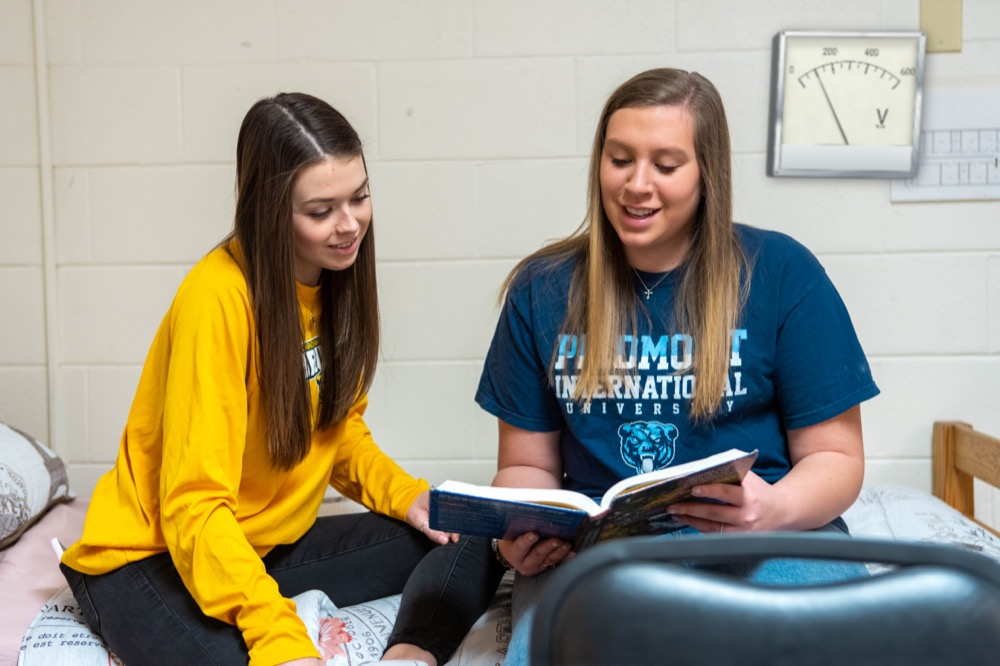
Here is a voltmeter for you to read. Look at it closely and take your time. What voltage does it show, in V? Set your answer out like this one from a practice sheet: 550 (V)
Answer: 100 (V)
